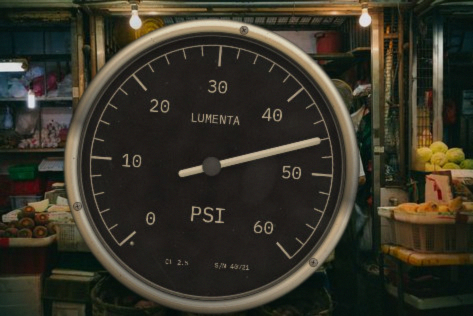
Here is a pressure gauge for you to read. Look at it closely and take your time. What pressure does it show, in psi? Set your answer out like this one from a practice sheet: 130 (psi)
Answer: 46 (psi)
